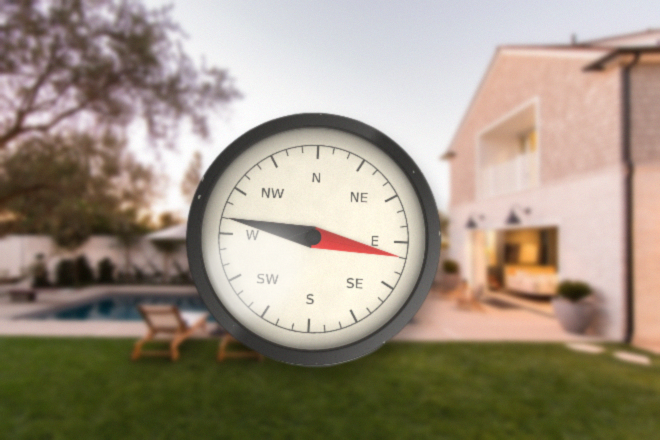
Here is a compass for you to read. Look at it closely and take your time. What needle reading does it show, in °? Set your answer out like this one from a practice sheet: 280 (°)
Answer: 100 (°)
